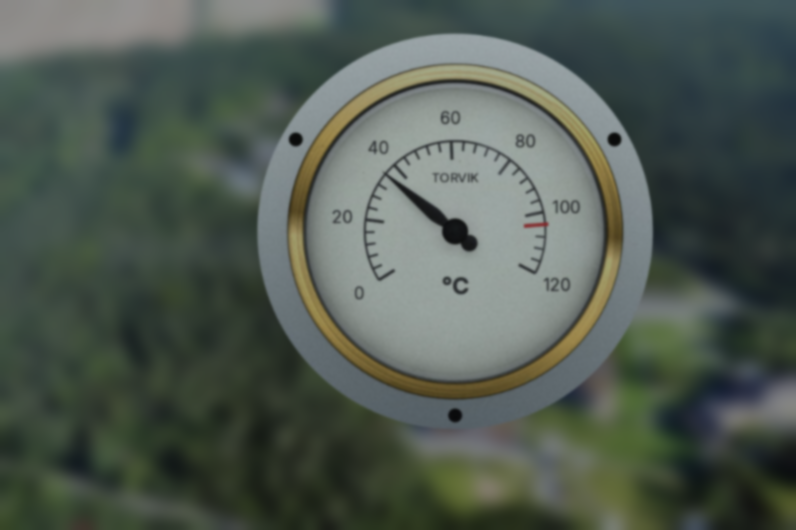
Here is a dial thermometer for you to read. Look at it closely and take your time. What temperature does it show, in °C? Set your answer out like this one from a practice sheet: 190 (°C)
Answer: 36 (°C)
